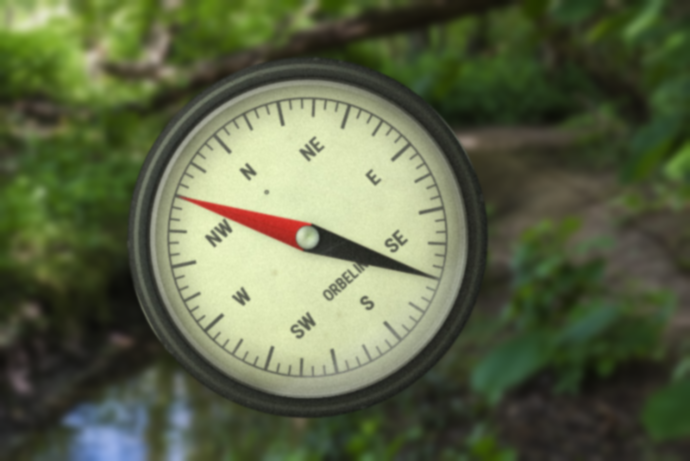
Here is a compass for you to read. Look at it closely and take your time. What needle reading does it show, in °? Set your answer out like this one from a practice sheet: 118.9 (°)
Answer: 330 (°)
